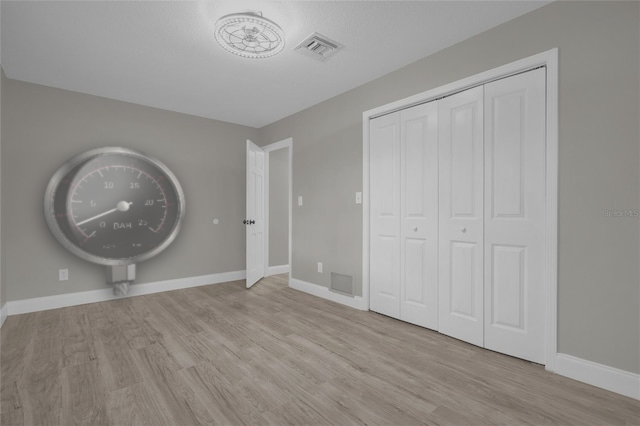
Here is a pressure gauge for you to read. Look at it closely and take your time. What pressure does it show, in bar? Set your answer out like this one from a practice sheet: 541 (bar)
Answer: 2 (bar)
